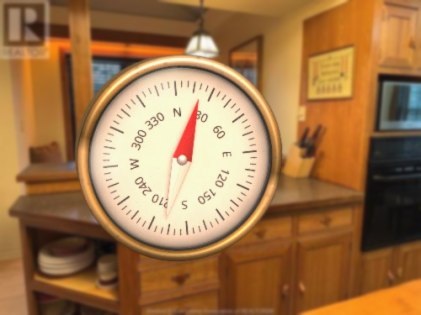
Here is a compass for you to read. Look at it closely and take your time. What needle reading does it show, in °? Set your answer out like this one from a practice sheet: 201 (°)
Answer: 20 (°)
